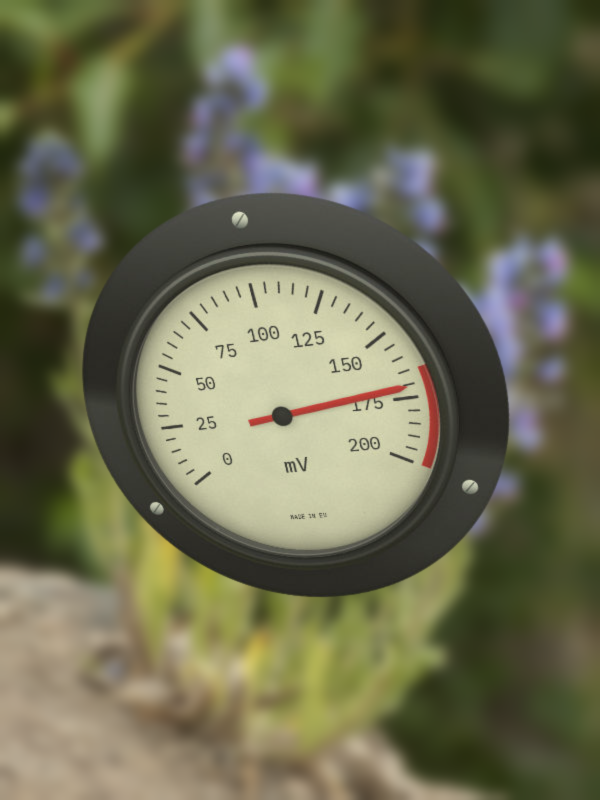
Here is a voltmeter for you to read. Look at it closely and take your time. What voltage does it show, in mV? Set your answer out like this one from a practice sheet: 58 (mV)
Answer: 170 (mV)
